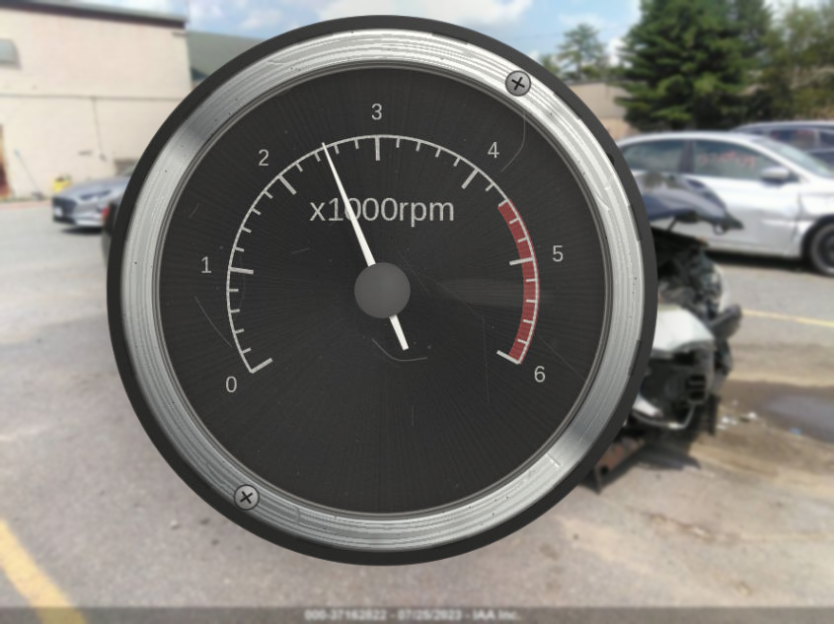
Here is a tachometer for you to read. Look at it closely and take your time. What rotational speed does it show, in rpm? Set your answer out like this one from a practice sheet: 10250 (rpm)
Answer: 2500 (rpm)
